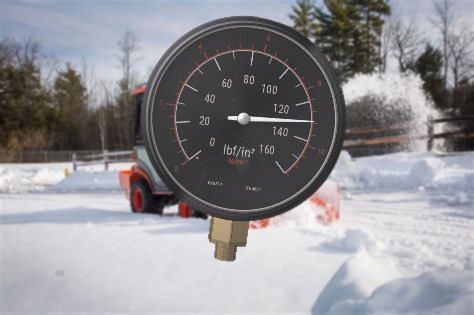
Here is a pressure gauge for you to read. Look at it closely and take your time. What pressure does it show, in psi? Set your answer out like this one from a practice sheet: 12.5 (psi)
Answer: 130 (psi)
